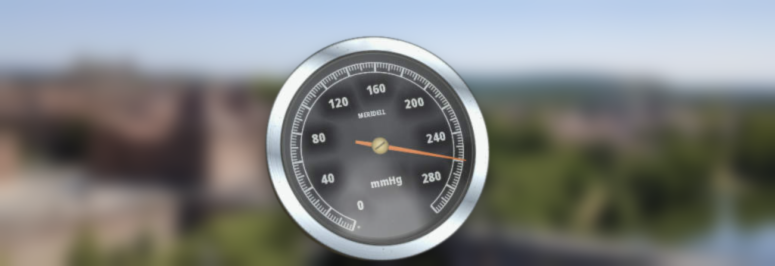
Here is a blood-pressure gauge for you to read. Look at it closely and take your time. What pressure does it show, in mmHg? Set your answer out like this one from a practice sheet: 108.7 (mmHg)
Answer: 260 (mmHg)
